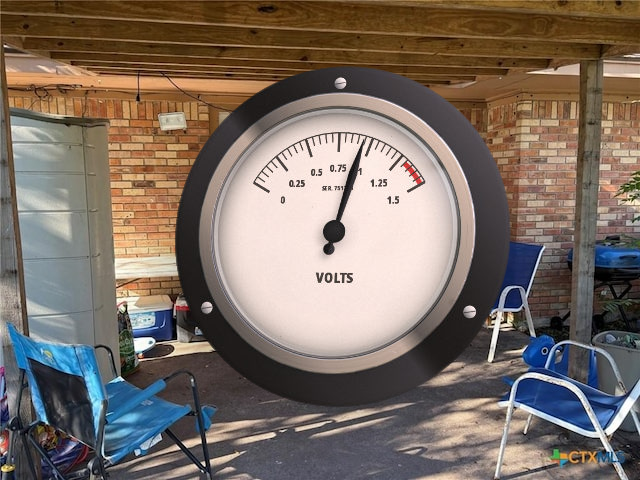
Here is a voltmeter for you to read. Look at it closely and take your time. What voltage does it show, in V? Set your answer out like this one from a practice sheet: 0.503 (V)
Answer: 0.95 (V)
